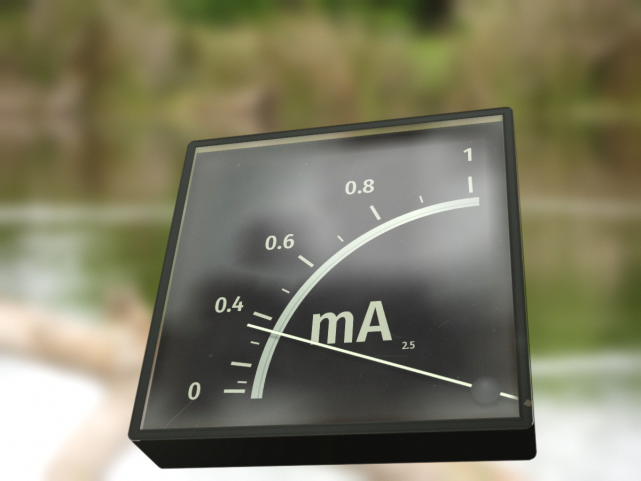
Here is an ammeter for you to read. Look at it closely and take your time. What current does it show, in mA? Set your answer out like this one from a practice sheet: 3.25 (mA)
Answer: 0.35 (mA)
